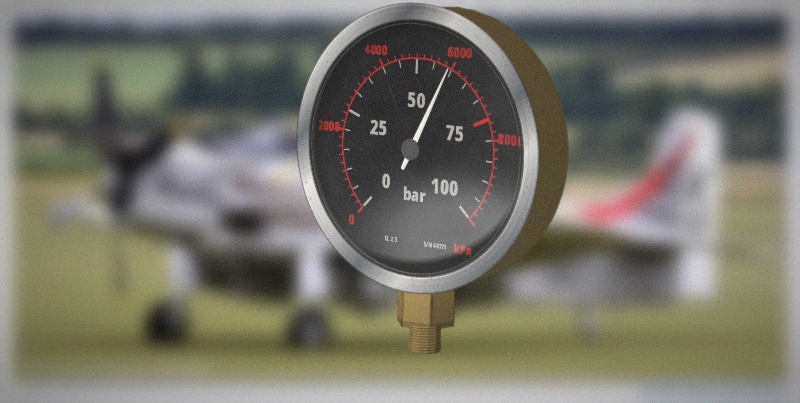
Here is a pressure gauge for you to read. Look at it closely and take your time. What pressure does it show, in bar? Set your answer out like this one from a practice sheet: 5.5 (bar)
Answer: 60 (bar)
